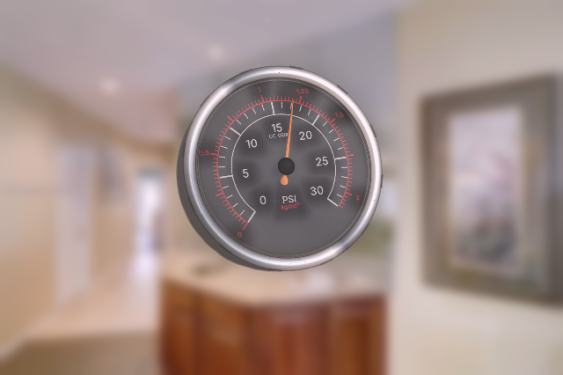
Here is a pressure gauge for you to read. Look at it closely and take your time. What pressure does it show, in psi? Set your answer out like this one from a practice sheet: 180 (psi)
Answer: 17 (psi)
